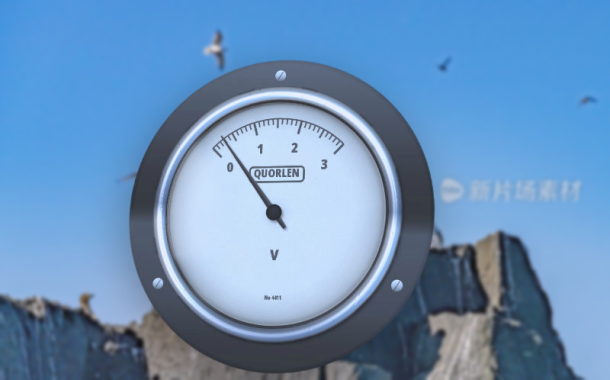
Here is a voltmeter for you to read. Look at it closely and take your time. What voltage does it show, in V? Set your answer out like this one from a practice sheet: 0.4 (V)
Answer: 0.3 (V)
